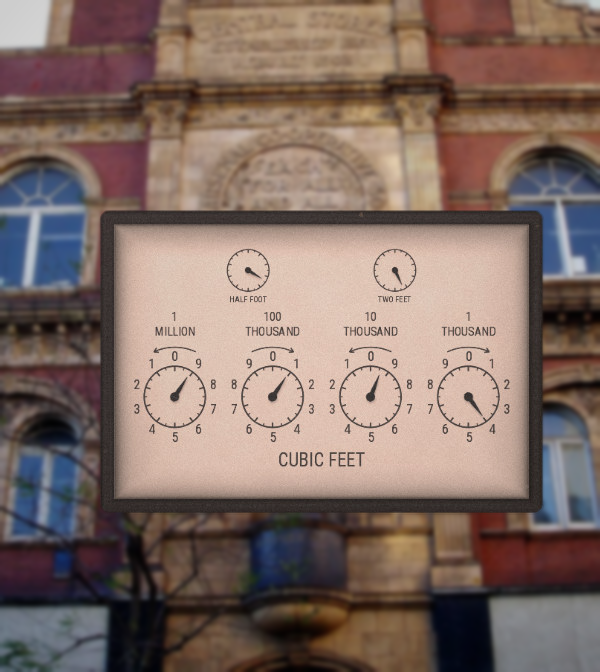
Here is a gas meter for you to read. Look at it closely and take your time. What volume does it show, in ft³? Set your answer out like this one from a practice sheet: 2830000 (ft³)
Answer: 909400 (ft³)
